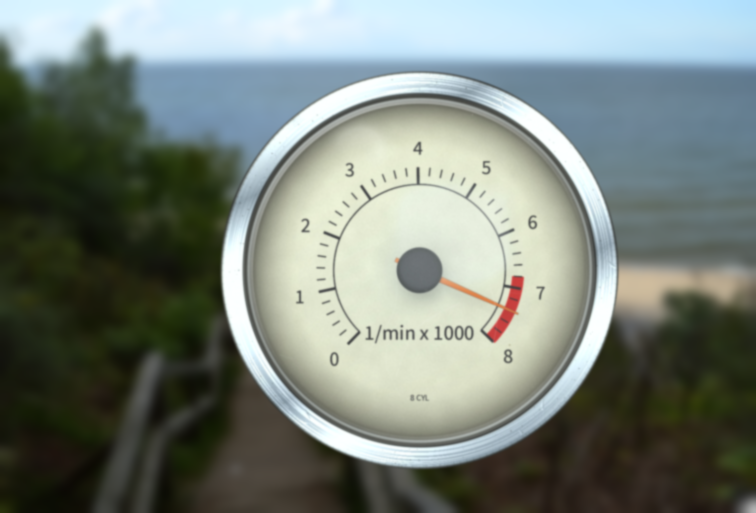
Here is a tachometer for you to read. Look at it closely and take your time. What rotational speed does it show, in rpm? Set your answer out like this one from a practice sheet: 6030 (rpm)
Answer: 7400 (rpm)
